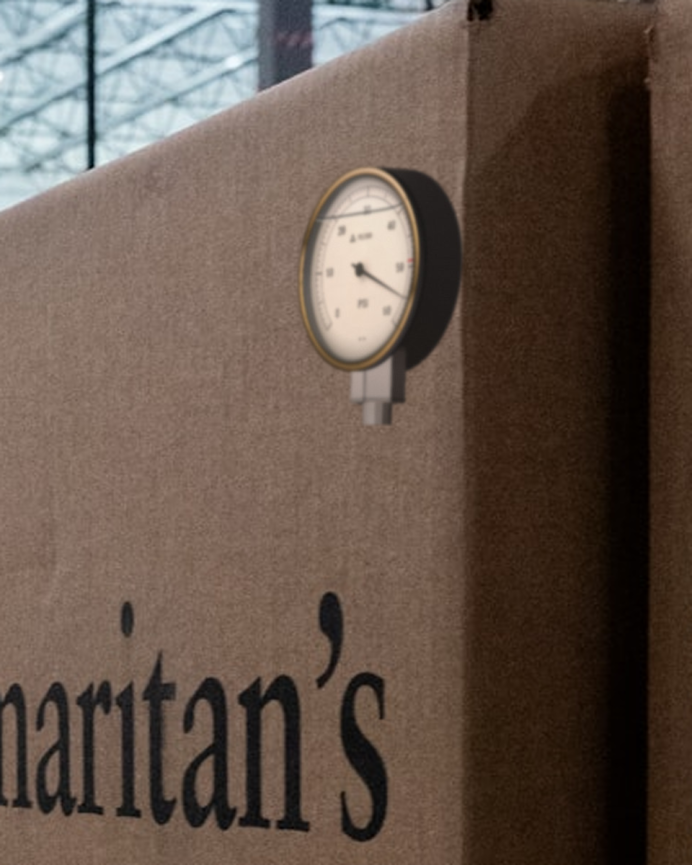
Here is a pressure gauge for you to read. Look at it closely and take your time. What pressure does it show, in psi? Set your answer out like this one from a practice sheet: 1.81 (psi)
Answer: 55 (psi)
